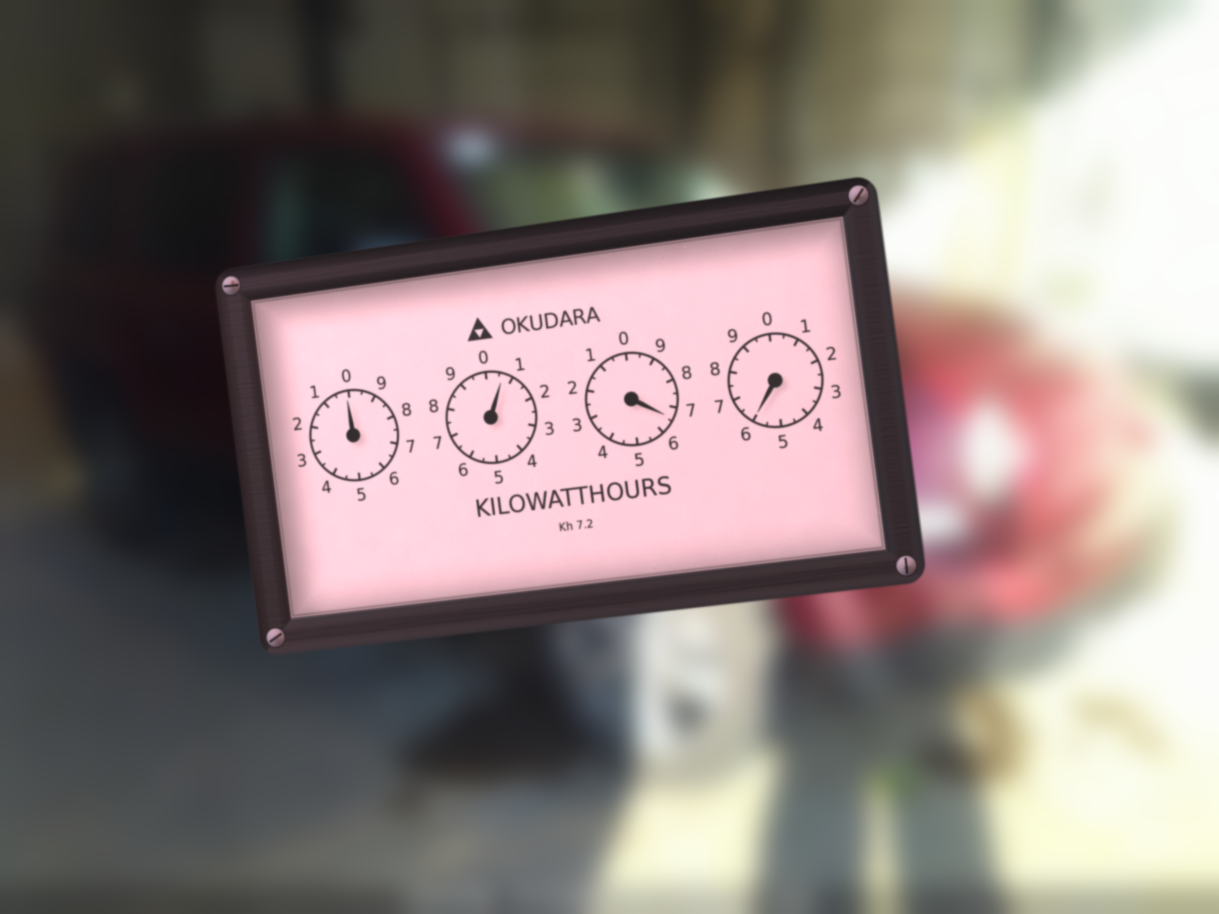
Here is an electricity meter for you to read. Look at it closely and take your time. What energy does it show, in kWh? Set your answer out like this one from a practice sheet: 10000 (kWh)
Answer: 66 (kWh)
